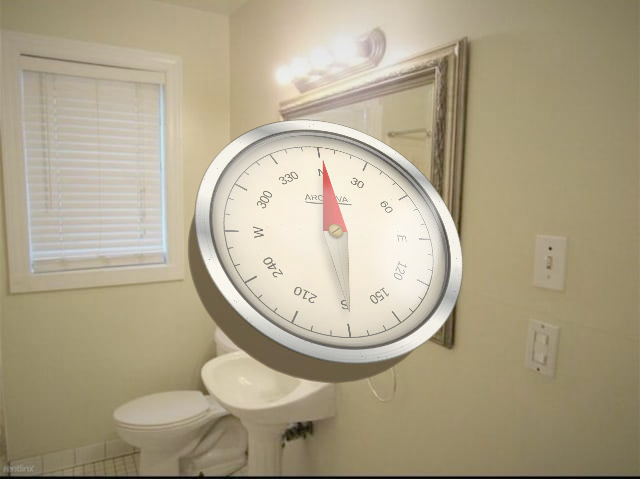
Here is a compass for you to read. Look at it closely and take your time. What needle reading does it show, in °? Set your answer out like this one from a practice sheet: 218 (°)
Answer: 0 (°)
